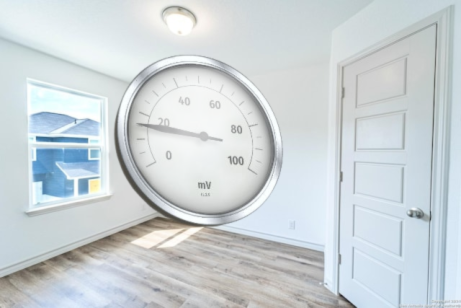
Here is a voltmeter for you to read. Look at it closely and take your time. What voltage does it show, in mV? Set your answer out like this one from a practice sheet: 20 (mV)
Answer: 15 (mV)
